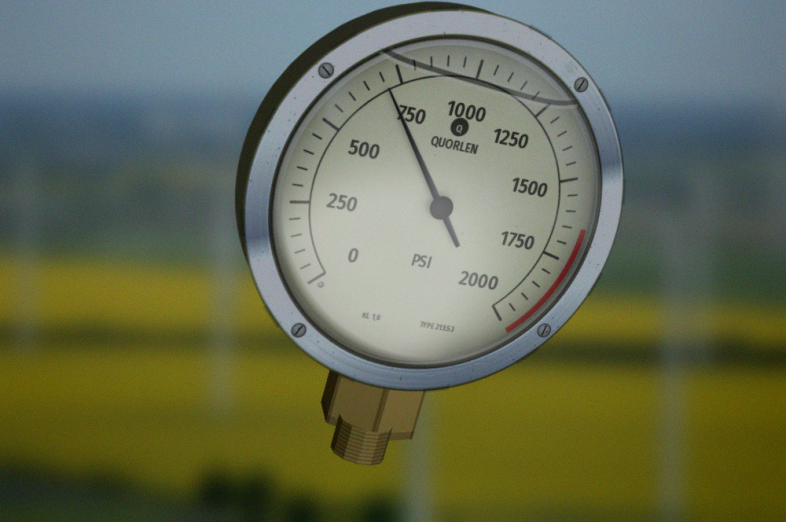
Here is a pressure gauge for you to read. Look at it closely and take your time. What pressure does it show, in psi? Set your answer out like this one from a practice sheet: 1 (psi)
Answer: 700 (psi)
